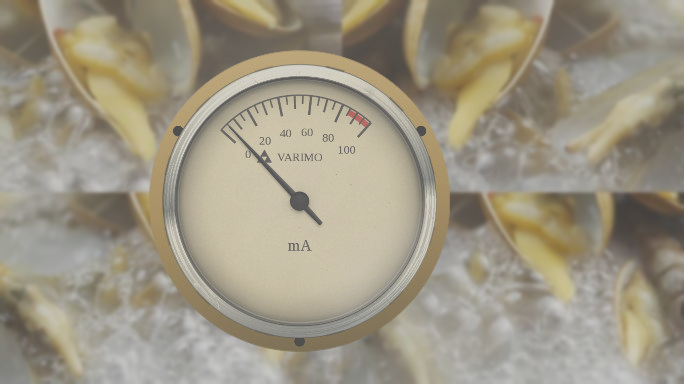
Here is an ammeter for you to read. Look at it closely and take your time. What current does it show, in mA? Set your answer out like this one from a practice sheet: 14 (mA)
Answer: 5 (mA)
